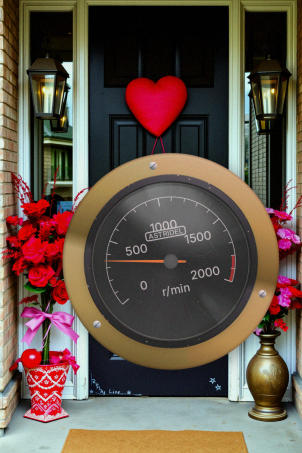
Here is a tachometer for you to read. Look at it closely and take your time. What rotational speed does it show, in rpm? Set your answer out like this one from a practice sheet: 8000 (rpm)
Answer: 350 (rpm)
